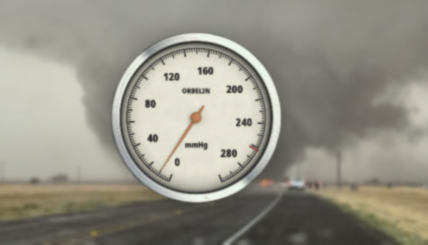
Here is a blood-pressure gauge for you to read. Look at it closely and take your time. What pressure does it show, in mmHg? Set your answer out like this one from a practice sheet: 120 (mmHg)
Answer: 10 (mmHg)
